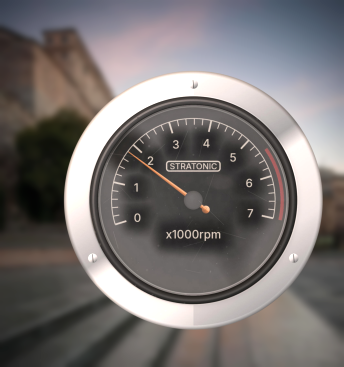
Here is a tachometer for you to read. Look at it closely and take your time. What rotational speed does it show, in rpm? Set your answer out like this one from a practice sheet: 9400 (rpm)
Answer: 1800 (rpm)
